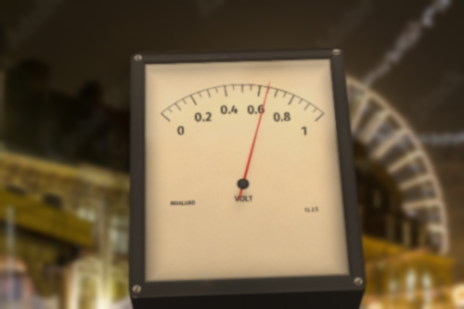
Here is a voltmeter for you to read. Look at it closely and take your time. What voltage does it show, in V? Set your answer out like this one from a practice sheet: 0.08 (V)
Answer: 0.65 (V)
